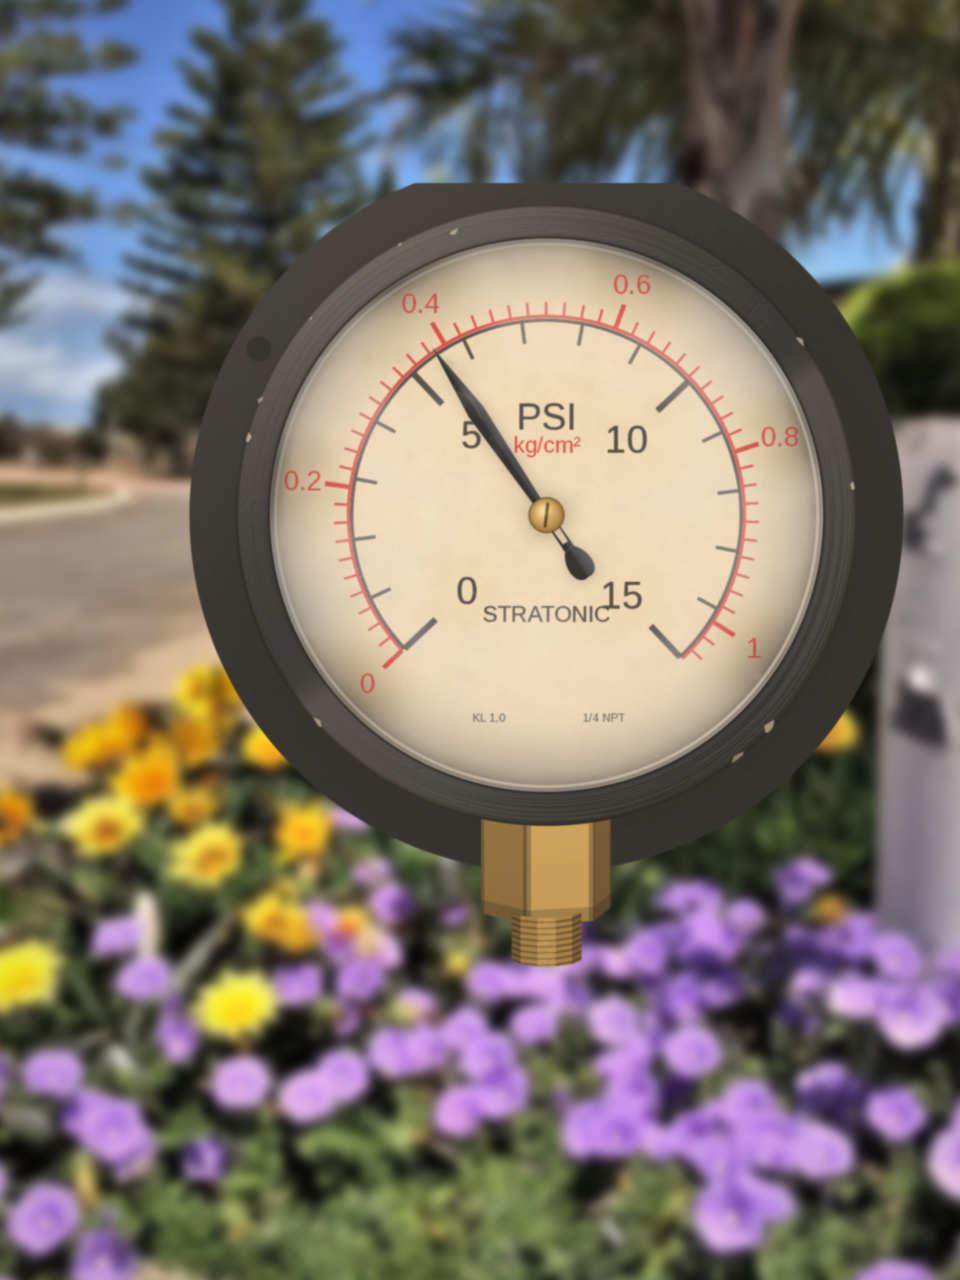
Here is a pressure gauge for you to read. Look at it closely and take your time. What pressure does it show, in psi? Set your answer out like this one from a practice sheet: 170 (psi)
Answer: 5.5 (psi)
